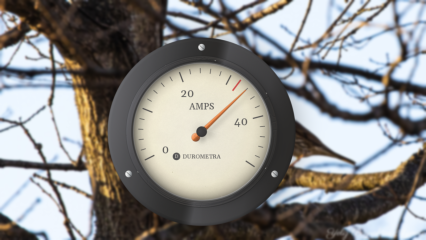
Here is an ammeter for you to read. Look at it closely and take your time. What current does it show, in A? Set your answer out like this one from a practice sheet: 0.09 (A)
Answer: 34 (A)
